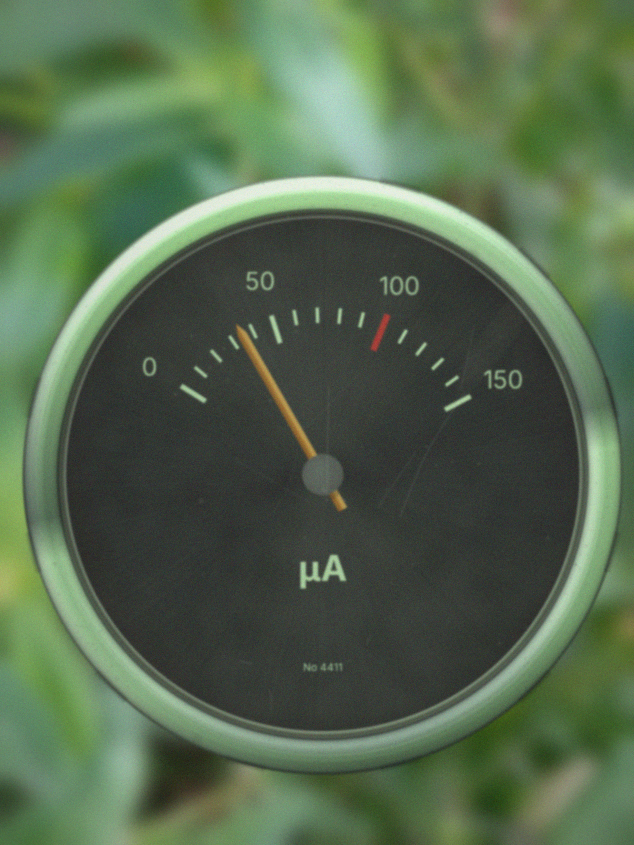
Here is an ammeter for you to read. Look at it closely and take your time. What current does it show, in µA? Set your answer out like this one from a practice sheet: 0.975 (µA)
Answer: 35 (µA)
